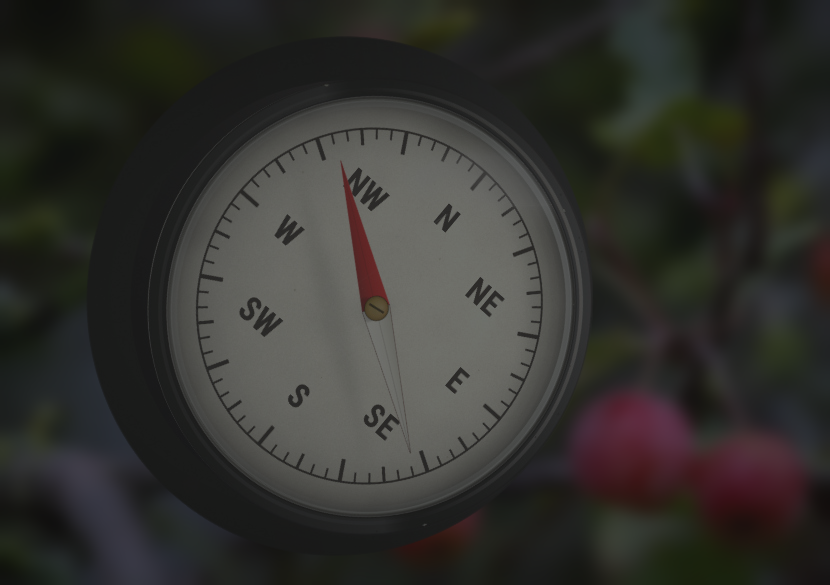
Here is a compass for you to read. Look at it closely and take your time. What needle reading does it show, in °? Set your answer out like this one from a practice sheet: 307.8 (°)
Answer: 305 (°)
